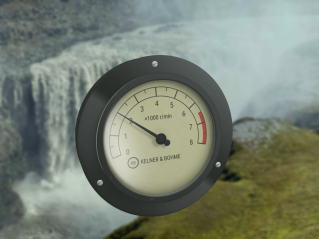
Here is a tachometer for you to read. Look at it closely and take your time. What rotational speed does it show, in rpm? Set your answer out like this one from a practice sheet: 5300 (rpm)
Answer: 2000 (rpm)
